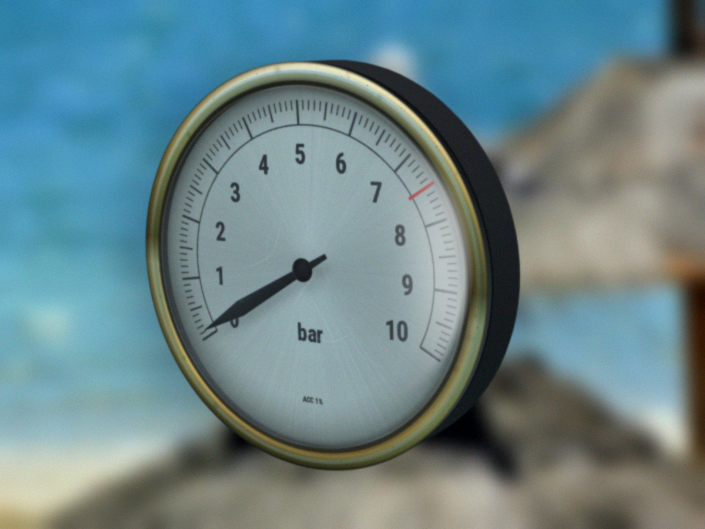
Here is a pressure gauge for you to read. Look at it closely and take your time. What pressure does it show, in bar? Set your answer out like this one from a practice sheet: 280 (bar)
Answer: 0.1 (bar)
